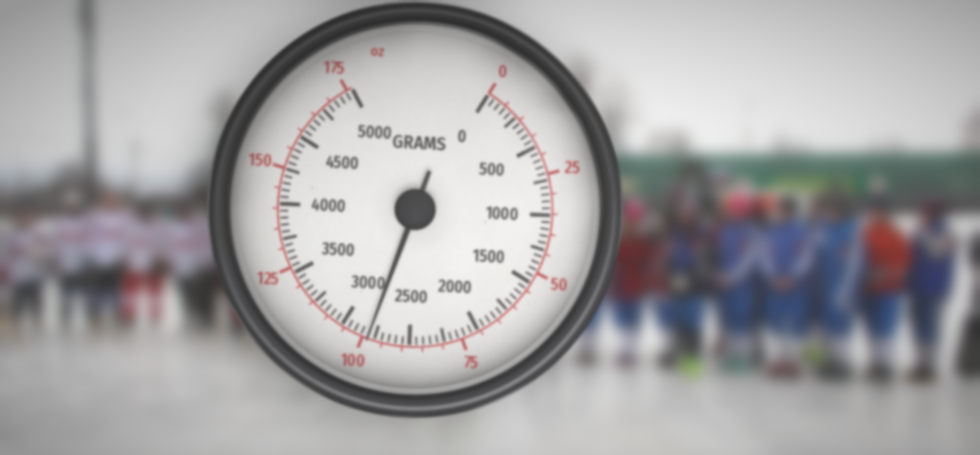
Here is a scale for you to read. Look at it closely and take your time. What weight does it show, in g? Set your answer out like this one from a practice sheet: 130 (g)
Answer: 2800 (g)
